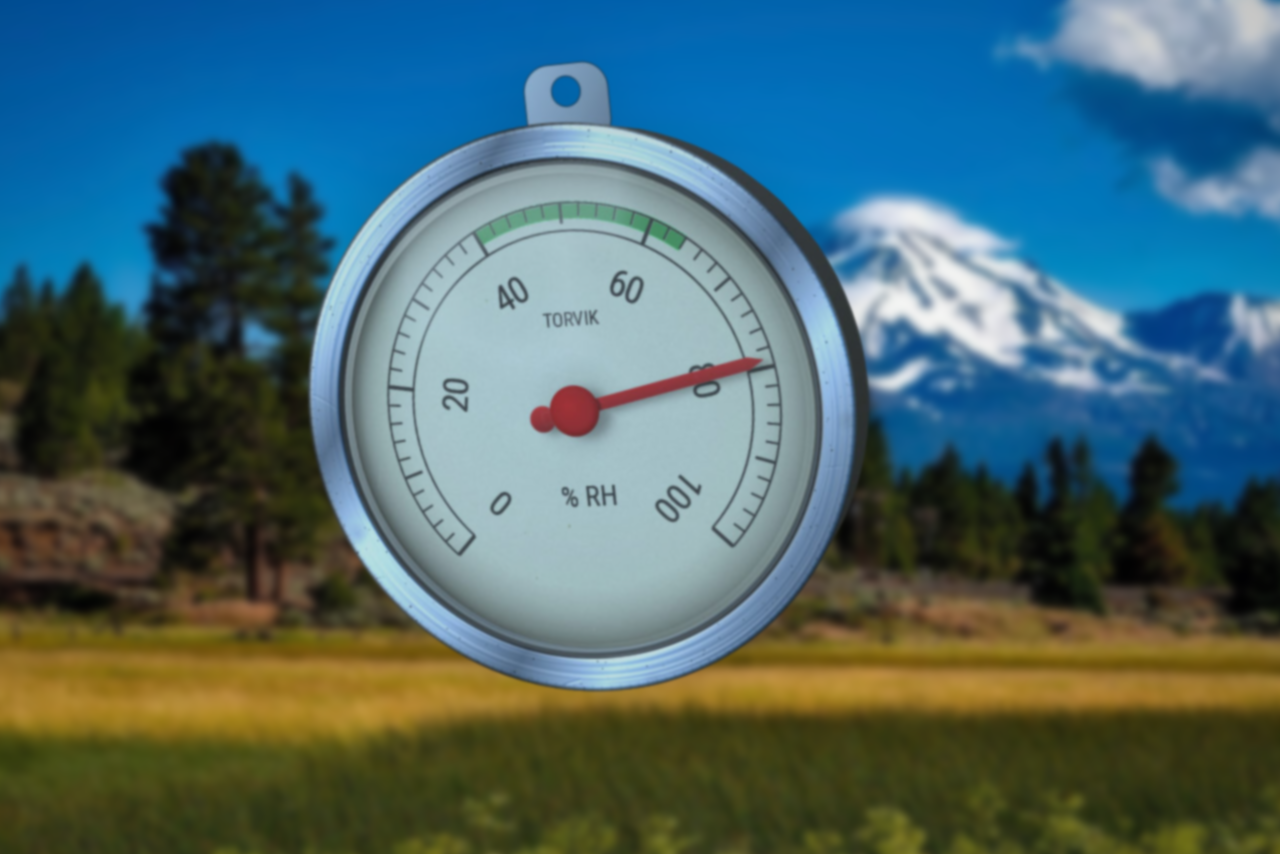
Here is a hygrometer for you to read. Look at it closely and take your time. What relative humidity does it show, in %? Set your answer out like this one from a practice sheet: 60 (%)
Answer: 79 (%)
